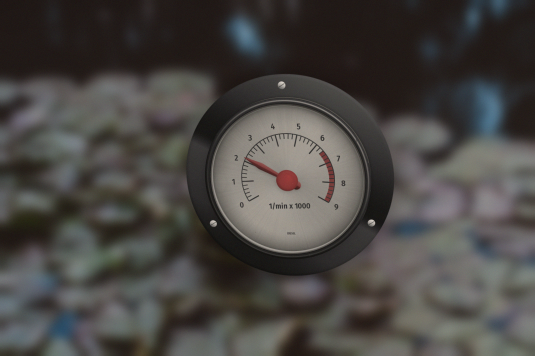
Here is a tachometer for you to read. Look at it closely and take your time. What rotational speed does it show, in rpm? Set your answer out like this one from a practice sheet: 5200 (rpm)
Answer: 2200 (rpm)
